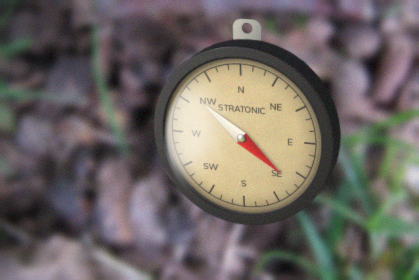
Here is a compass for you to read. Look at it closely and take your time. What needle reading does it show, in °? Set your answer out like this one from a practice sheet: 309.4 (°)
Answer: 130 (°)
